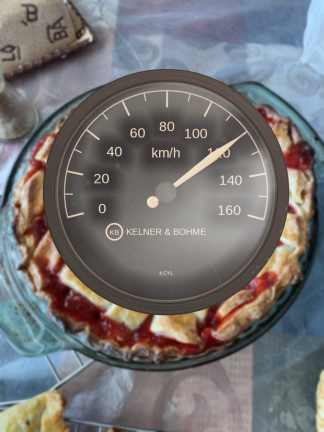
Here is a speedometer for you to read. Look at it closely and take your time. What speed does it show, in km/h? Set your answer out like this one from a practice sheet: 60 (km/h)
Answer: 120 (km/h)
